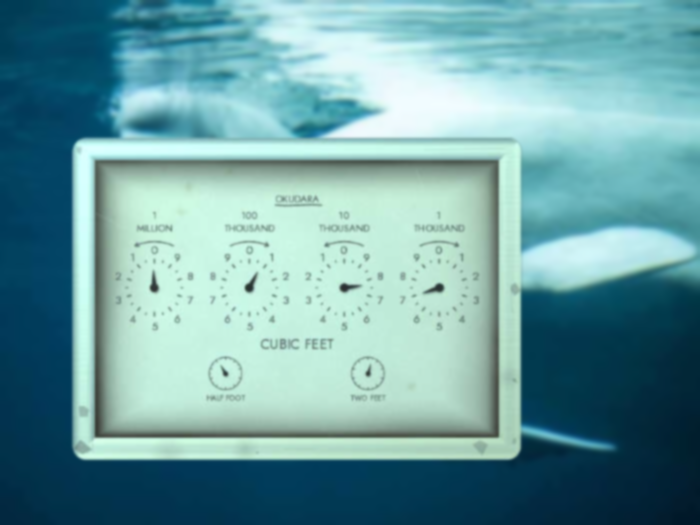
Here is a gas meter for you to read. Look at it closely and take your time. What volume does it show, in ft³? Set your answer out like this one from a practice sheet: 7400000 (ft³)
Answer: 7700 (ft³)
